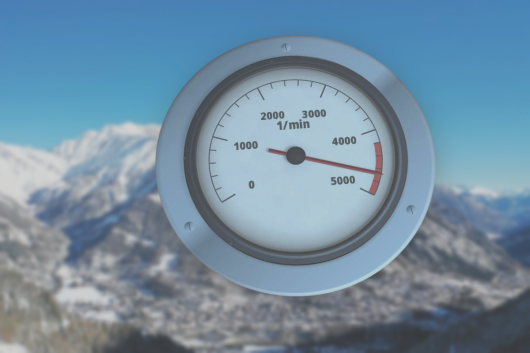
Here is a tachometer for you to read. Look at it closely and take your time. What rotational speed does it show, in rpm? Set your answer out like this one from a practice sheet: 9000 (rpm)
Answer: 4700 (rpm)
